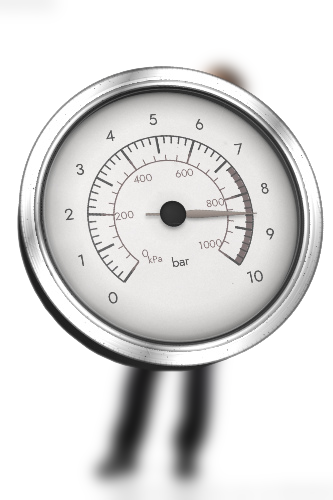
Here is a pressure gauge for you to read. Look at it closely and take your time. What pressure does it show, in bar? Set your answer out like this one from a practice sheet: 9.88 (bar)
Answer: 8.6 (bar)
